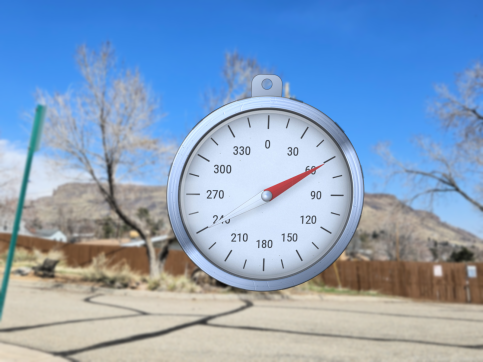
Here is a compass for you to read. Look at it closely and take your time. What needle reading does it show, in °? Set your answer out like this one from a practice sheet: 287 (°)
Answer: 60 (°)
